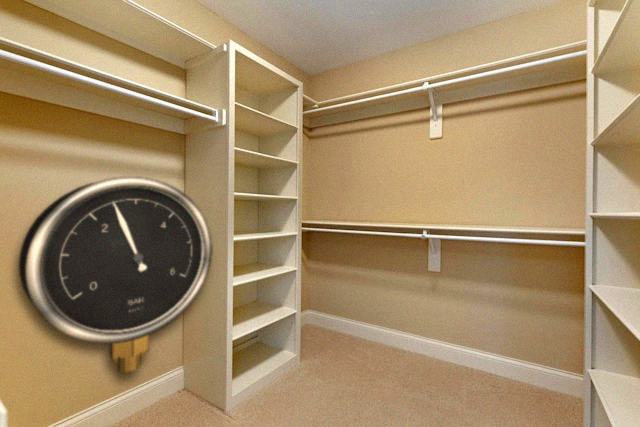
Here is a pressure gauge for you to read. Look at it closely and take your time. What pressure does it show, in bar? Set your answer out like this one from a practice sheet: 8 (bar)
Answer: 2.5 (bar)
